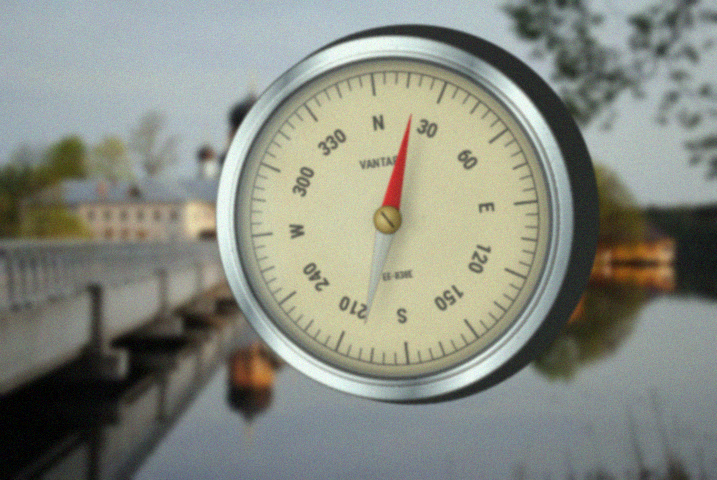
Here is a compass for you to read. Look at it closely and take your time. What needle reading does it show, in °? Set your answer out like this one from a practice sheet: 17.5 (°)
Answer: 20 (°)
